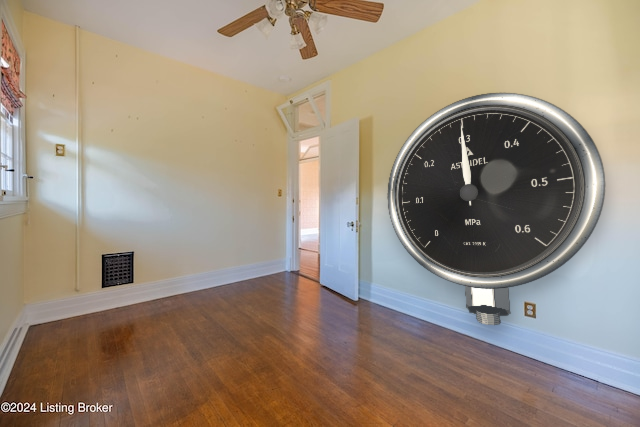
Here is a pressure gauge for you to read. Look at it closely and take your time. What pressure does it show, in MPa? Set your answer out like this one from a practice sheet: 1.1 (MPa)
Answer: 0.3 (MPa)
